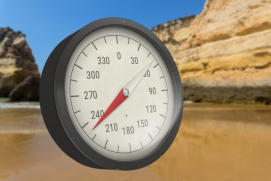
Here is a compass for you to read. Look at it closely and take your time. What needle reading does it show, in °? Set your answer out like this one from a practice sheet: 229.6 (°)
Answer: 232.5 (°)
